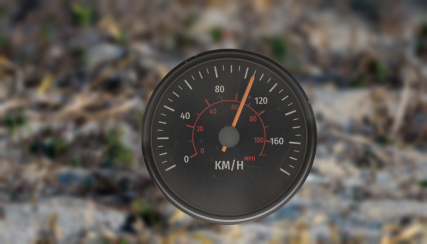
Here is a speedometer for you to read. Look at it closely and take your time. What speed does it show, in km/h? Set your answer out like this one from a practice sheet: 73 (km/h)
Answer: 105 (km/h)
